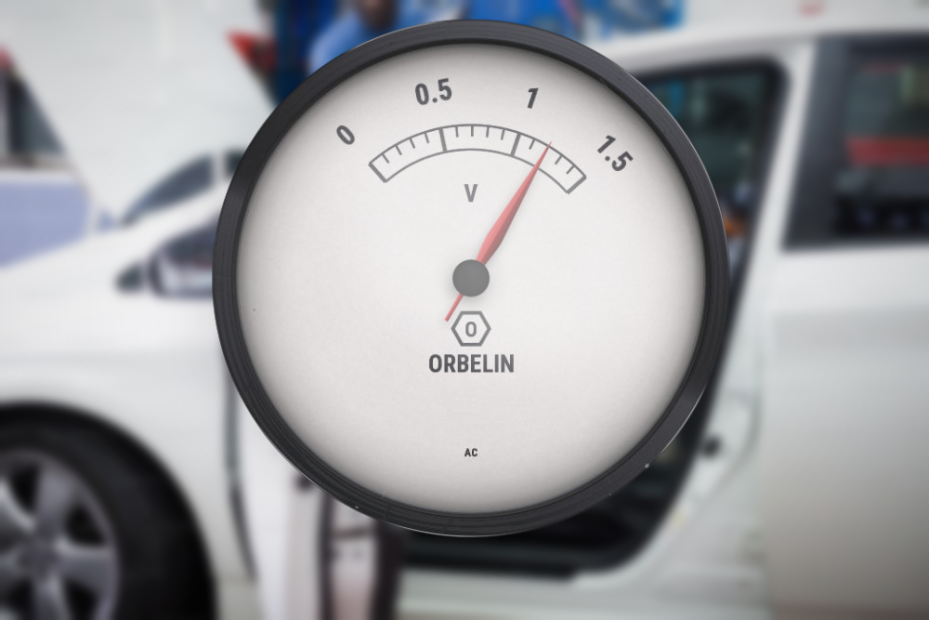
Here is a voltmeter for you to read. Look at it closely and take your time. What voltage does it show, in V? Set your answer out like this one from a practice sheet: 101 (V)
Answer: 1.2 (V)
